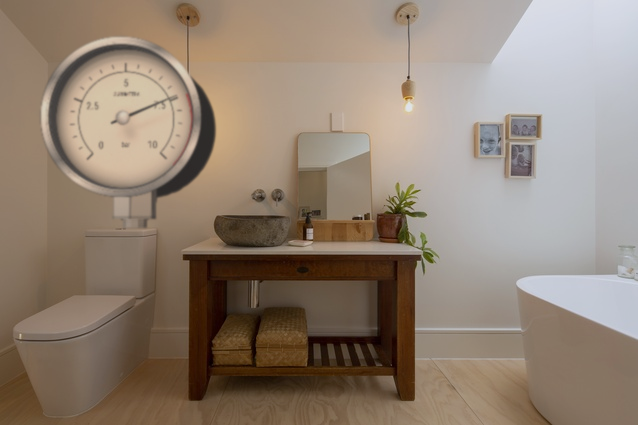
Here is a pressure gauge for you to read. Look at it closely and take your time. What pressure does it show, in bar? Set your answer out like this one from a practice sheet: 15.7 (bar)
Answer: 7.5 (bar)
